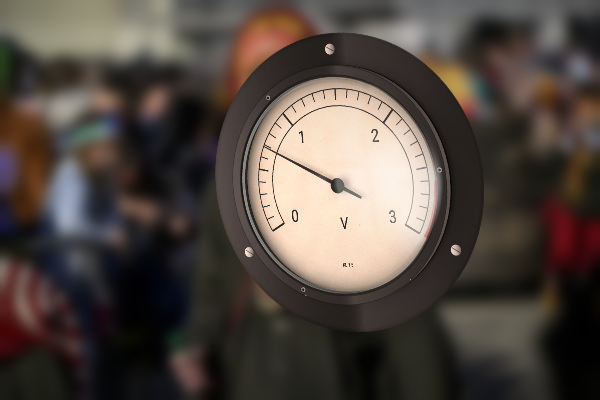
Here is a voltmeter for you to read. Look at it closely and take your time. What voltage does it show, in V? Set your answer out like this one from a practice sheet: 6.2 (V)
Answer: 0.7 (V)
